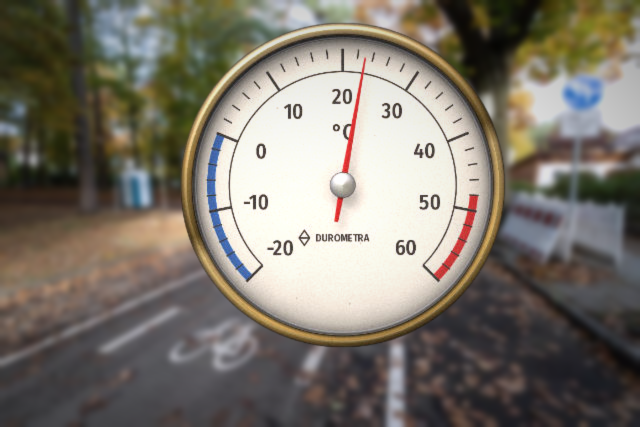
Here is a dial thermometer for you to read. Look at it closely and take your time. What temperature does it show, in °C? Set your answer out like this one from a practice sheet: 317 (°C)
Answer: 23 (°C)
